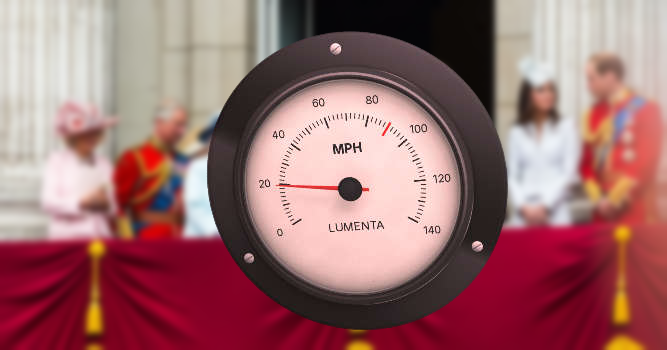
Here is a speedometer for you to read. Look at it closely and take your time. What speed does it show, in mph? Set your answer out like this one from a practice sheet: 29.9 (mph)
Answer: 20 (mph)
